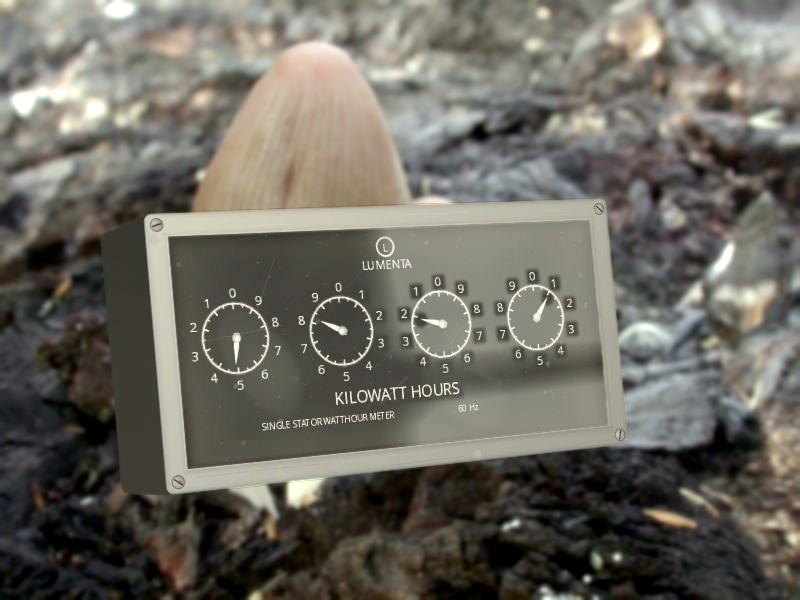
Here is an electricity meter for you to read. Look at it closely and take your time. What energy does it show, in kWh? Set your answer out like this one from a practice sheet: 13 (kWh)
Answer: 4821 (kWh)
